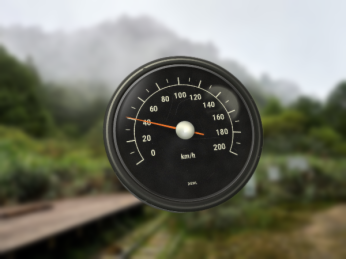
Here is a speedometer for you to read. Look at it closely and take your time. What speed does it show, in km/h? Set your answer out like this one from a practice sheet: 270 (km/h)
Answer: 40 (km/h)
